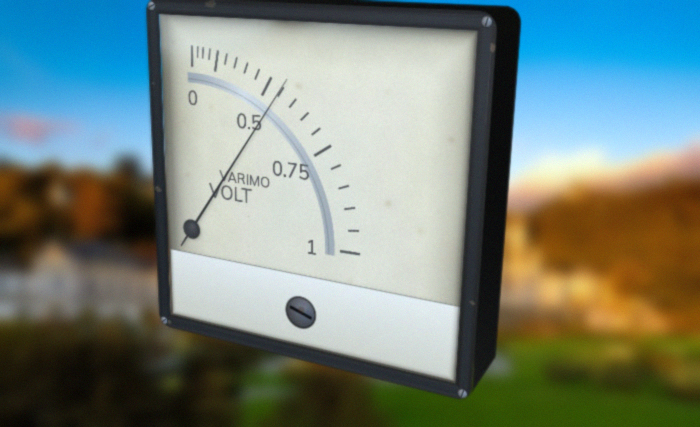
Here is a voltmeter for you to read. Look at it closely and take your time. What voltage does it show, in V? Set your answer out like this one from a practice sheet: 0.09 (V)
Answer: 0.55 (V)
